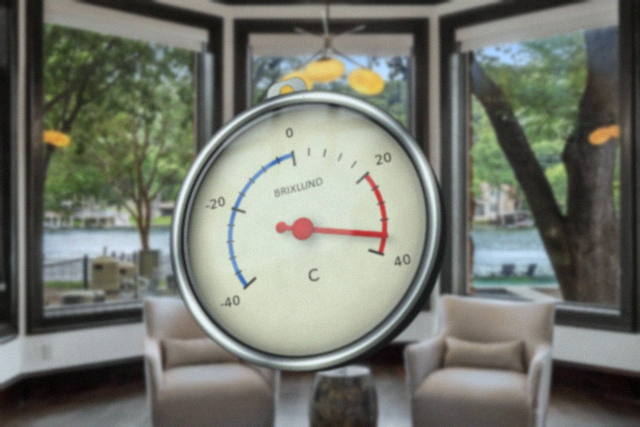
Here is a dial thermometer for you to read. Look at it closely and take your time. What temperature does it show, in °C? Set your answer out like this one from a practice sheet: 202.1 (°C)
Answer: 36 (°C)
